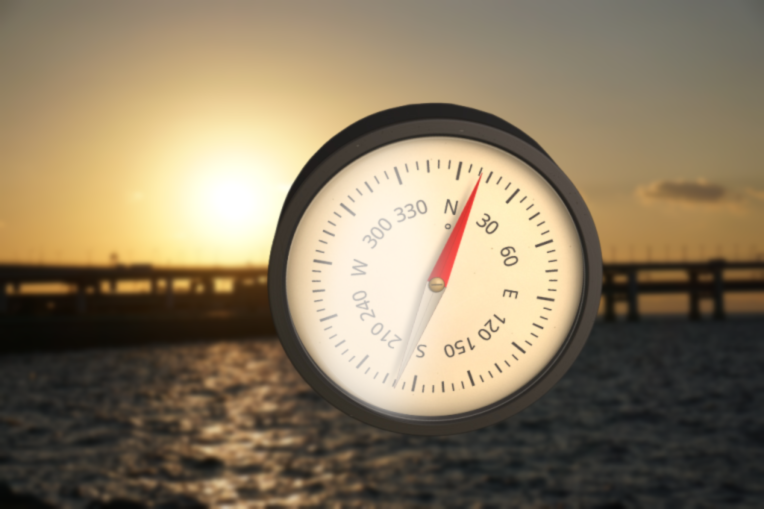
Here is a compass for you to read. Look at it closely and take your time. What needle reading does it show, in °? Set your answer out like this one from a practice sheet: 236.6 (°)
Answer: 10 (°)
